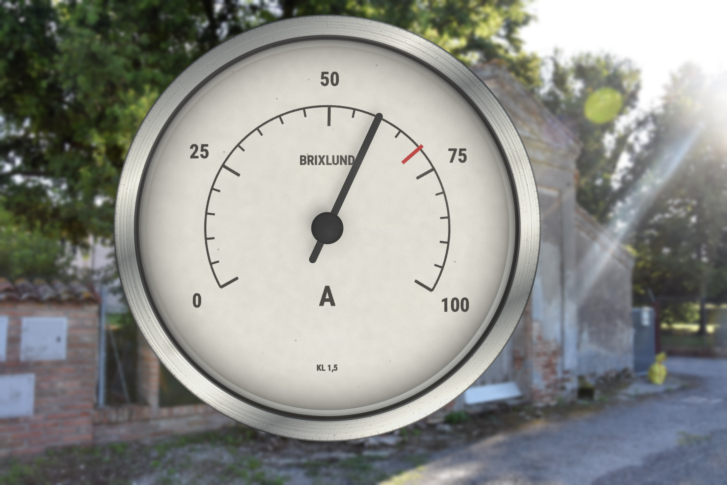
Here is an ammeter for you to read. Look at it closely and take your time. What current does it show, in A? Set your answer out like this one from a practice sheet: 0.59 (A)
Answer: 60 (A)
